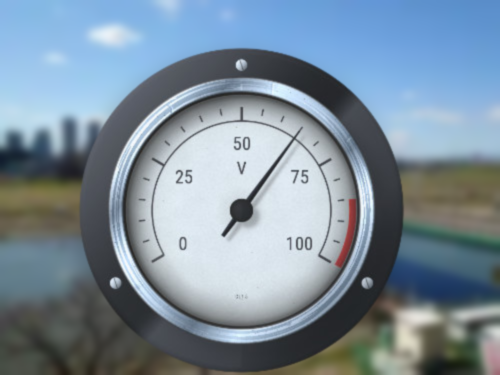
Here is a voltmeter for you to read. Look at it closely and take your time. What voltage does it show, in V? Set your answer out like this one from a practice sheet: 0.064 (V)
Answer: 65 (V)
